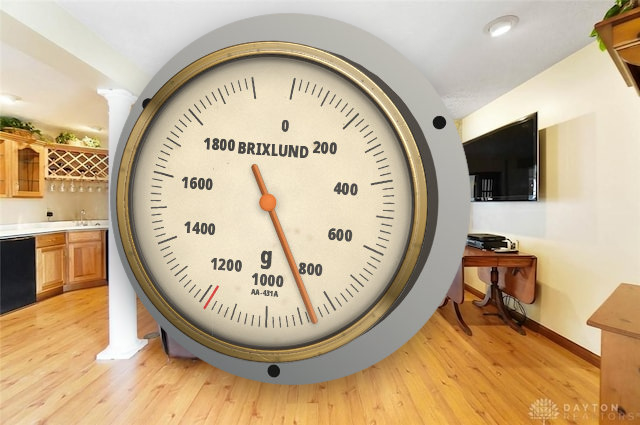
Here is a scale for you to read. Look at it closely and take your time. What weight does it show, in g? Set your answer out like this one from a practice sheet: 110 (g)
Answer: 860 (g)
